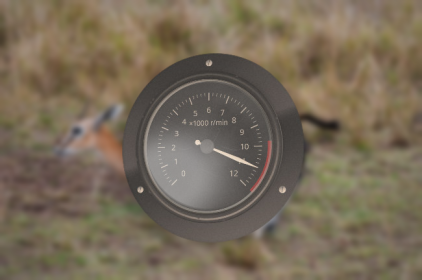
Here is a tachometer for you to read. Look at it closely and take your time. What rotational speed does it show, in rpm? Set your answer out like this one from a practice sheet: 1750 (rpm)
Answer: 11000 (rpm)
